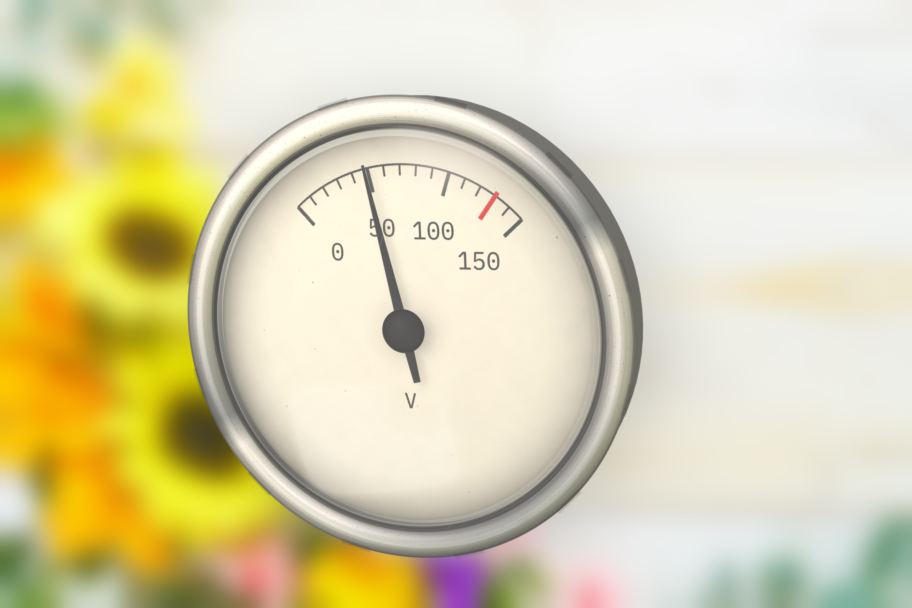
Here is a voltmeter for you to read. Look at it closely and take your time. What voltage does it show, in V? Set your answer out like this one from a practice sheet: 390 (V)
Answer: 50 (V)
